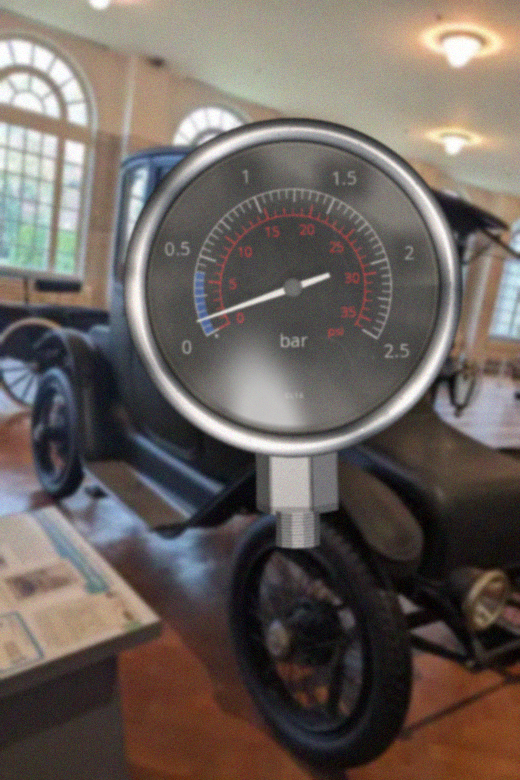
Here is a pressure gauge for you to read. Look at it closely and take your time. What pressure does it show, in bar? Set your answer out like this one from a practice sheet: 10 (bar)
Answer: 0.1 (bar)
